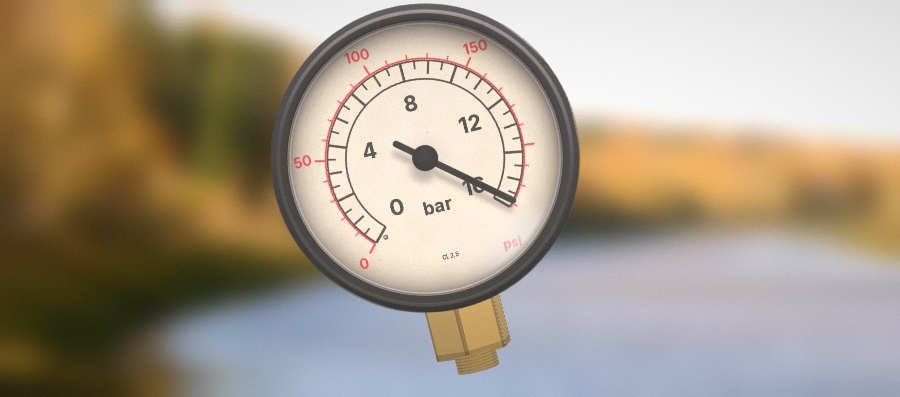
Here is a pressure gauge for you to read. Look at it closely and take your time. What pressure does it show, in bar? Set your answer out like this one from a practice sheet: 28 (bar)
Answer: 15.75 (bar)
